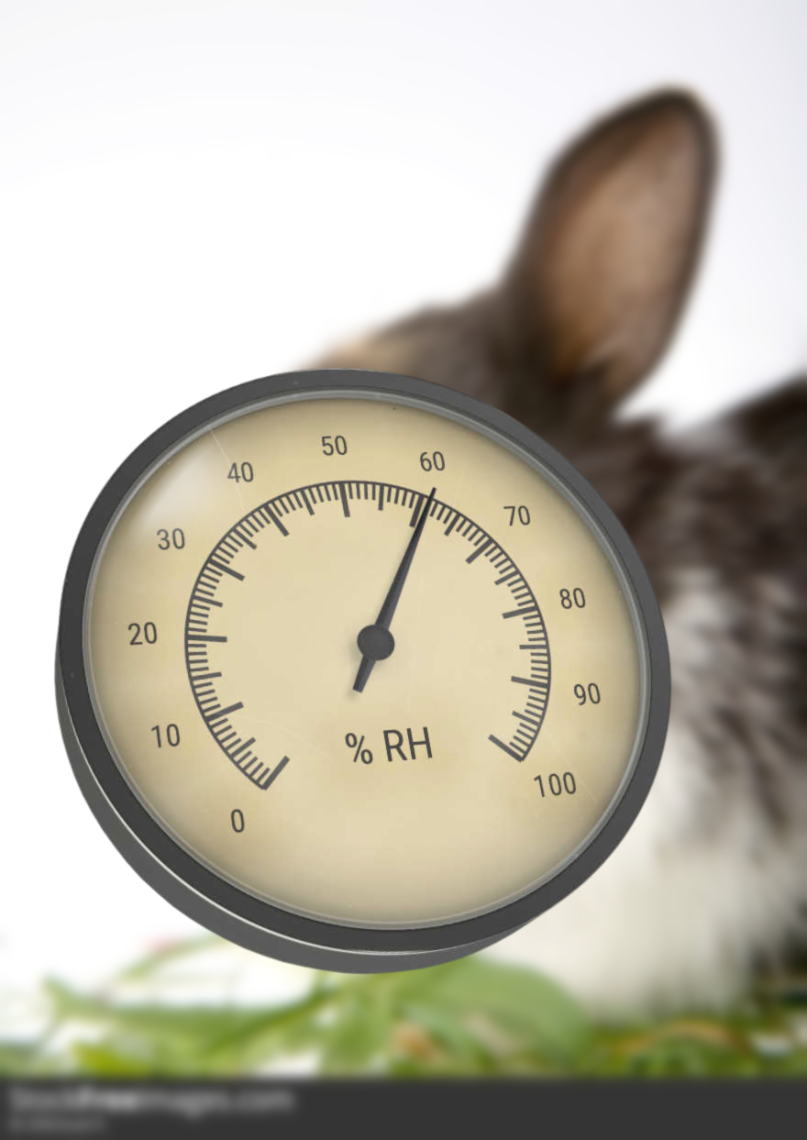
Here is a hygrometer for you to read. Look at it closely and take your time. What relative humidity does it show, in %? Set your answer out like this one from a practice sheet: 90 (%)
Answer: 61 (%)
